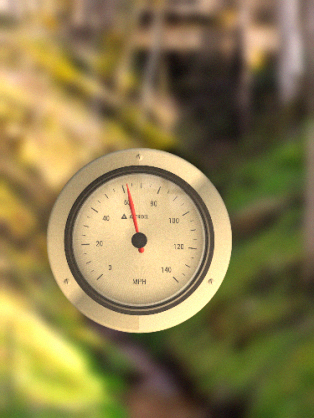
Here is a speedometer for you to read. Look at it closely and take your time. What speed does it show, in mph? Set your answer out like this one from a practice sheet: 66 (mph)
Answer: 62.5 (mph)
